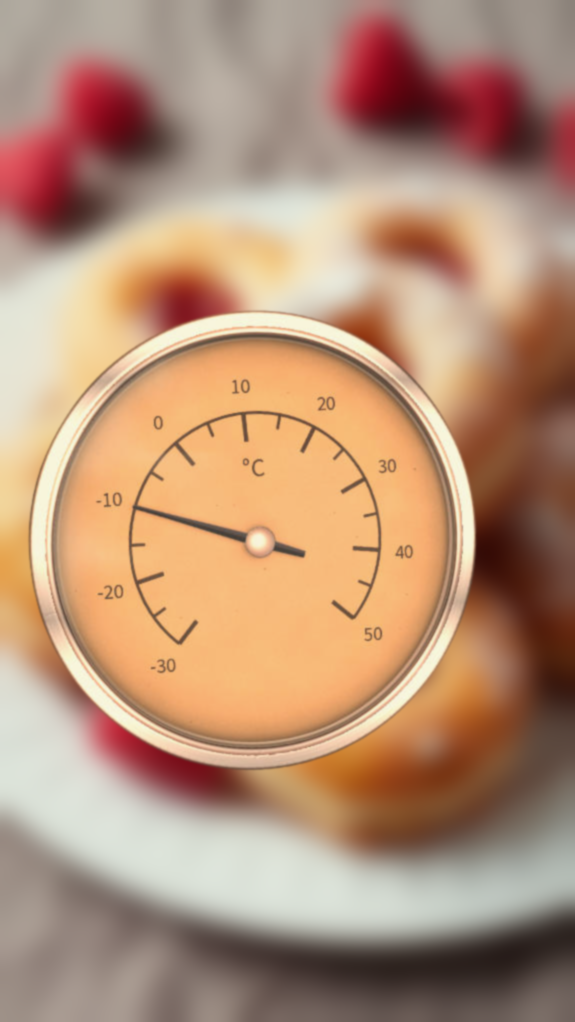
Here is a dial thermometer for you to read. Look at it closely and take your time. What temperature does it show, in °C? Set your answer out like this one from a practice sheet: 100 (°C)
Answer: -10 (°C)
